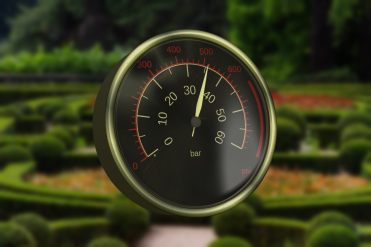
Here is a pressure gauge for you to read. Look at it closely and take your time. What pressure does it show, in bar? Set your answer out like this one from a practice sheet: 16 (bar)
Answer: 35 (bar)
